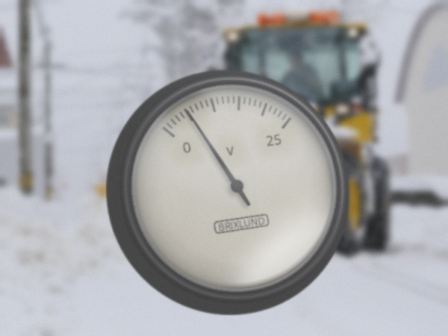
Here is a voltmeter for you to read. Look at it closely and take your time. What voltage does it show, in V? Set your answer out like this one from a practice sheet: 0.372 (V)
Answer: 5 (V)
